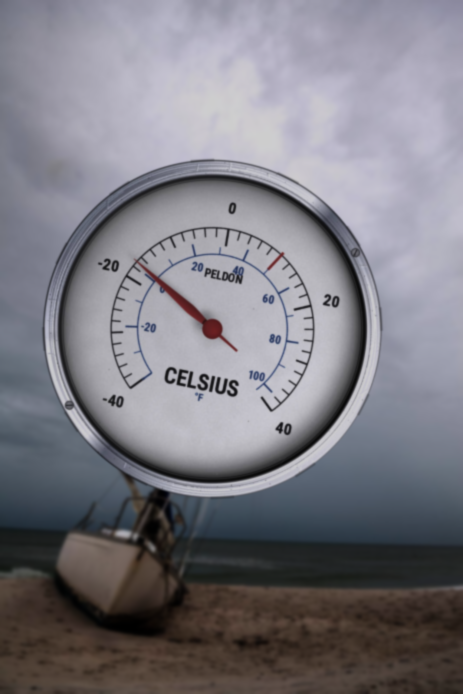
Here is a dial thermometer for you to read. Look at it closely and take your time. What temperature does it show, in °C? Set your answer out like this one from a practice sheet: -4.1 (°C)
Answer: -17 (°C)
